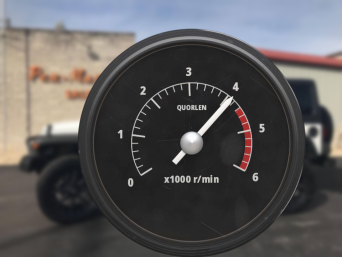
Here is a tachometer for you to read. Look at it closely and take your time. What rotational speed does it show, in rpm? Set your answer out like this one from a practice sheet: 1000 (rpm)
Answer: 4100 (rpm)
